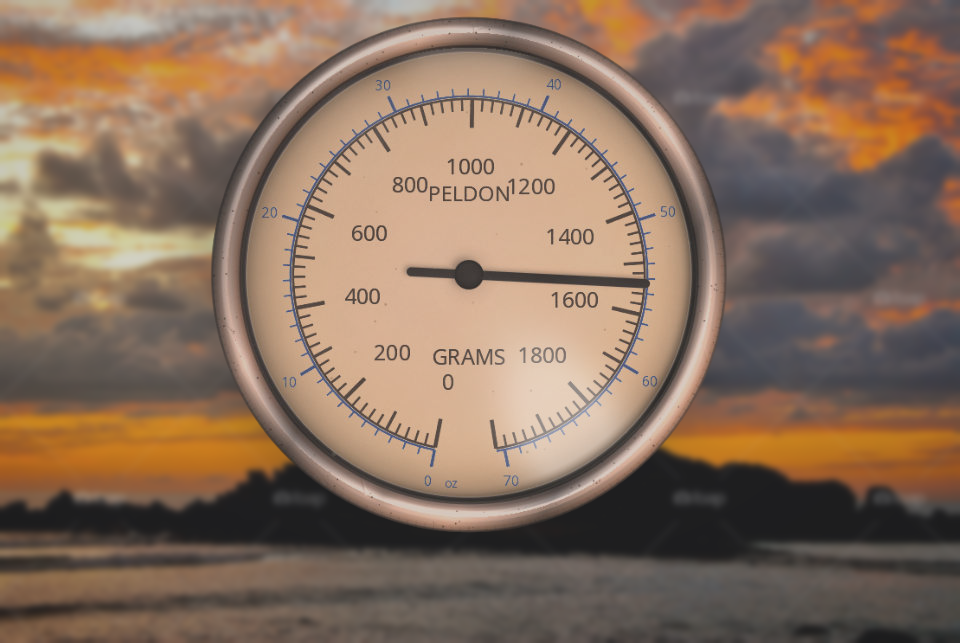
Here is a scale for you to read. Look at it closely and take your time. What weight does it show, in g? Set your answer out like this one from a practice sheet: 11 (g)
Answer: 1540 (g)
